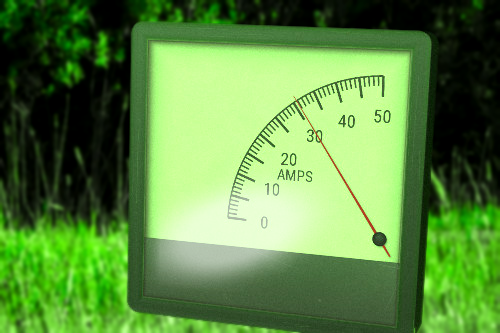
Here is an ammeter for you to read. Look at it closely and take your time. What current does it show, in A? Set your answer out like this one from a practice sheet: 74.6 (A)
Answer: 31 (A)
